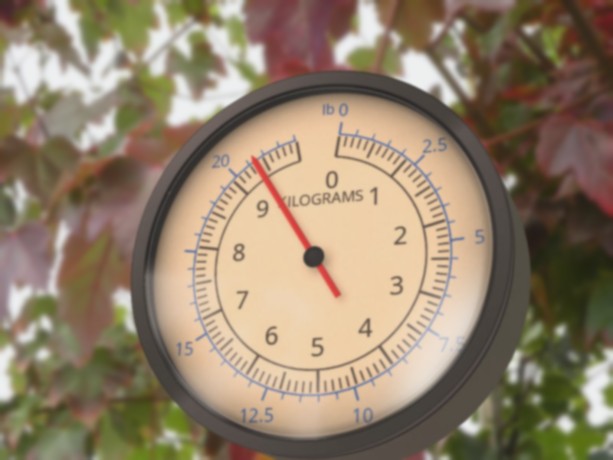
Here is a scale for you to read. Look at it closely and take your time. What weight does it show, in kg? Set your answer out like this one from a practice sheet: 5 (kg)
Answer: 9.4 (kg)
